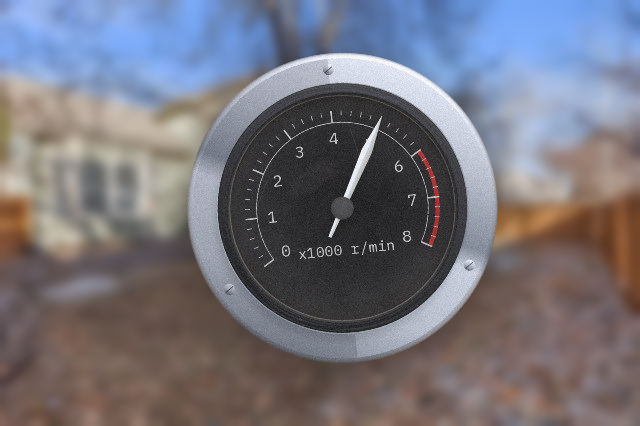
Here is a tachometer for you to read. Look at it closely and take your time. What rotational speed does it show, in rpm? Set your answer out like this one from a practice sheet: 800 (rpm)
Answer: 5000 (rpm)
